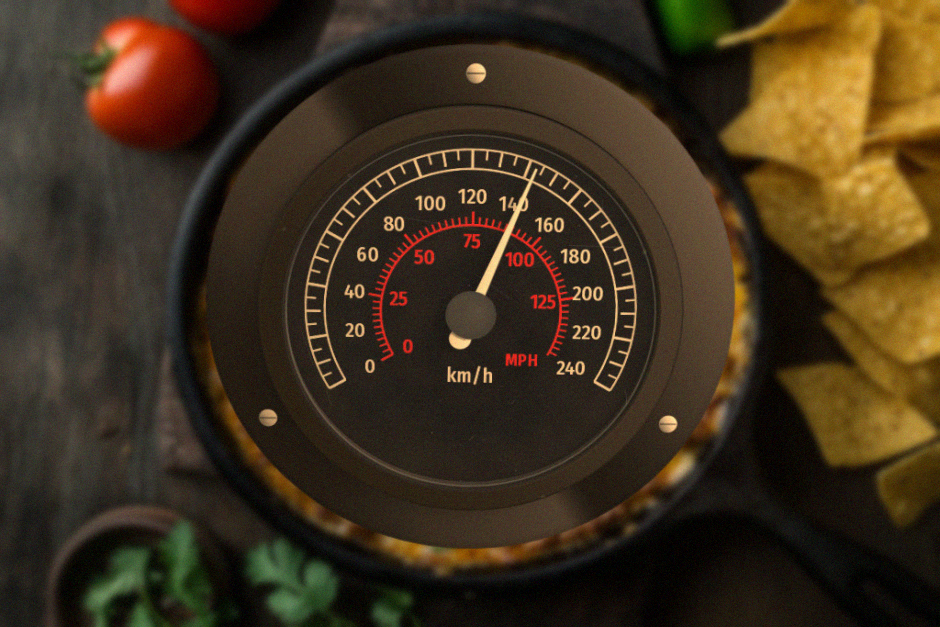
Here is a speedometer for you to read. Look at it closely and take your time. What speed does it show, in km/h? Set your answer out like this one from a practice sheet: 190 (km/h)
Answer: 142.5 (km/h)
